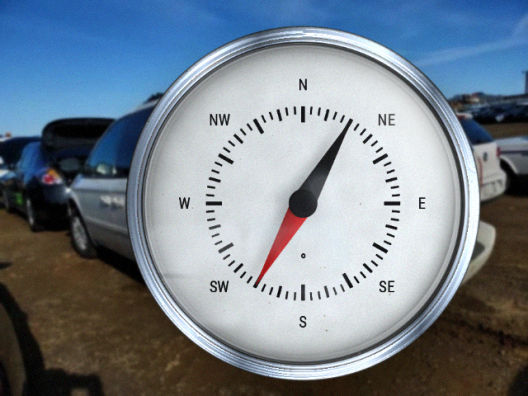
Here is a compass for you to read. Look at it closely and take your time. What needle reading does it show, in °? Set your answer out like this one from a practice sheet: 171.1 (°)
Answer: 210 (°)
